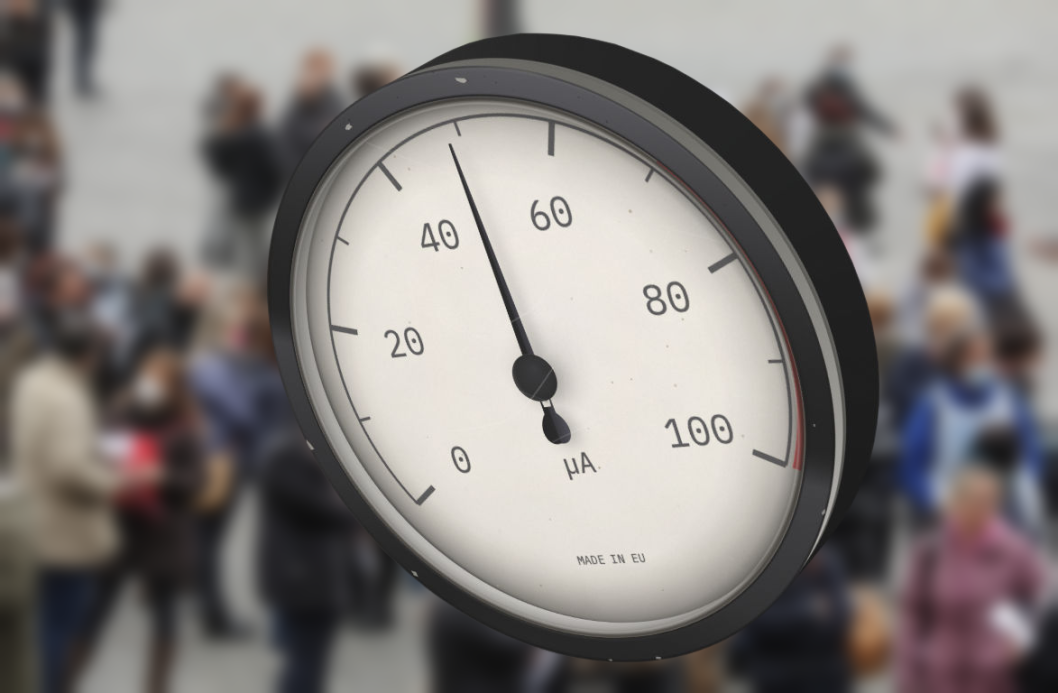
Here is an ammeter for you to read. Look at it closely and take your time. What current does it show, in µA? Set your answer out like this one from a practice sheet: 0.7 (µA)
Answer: 50 (µA)
